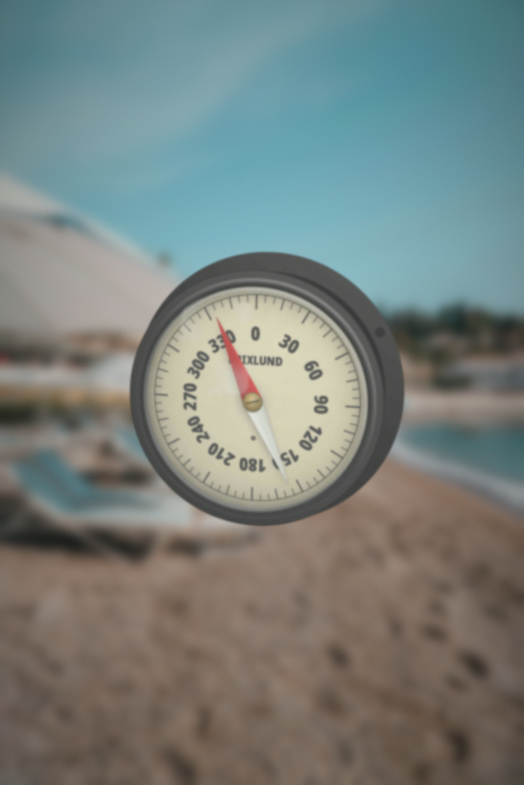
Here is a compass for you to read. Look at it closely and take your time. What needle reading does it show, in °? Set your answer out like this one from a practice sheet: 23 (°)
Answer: 335 (°)
